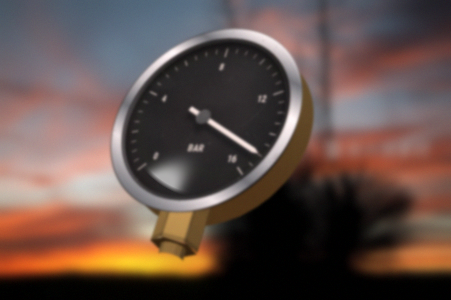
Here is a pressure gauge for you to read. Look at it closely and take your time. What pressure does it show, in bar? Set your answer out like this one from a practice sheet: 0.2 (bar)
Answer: 15 (bar)
